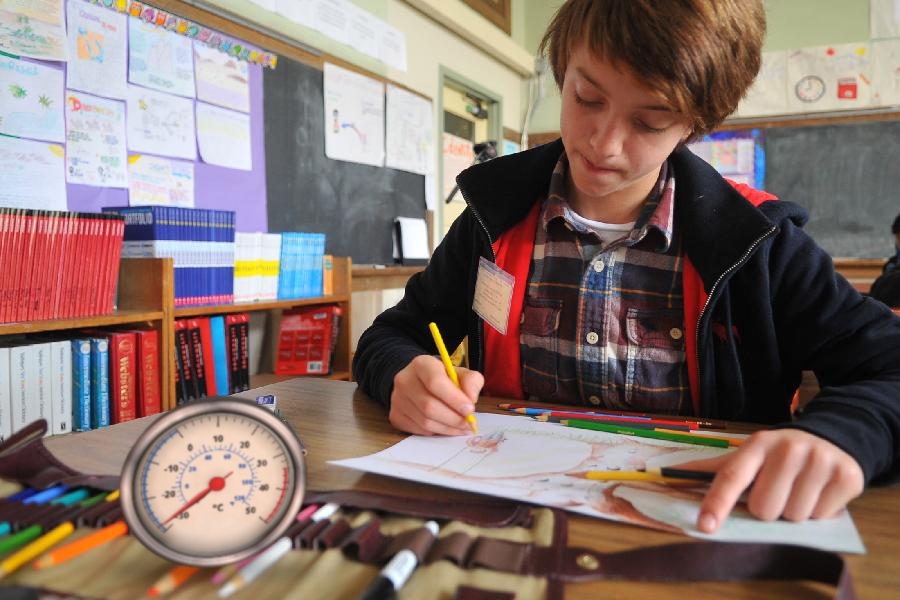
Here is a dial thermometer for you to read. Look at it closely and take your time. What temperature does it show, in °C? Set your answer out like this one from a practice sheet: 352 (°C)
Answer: -28 (°C)
